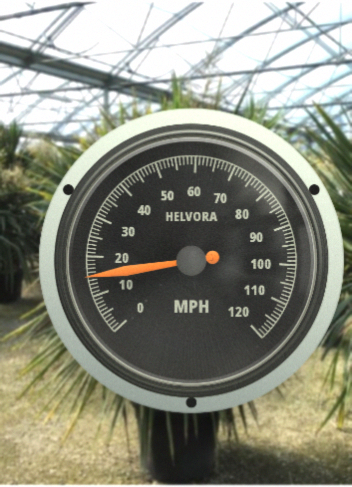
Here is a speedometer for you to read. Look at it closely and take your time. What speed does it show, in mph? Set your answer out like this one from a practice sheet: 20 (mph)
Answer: 15 (mph)
